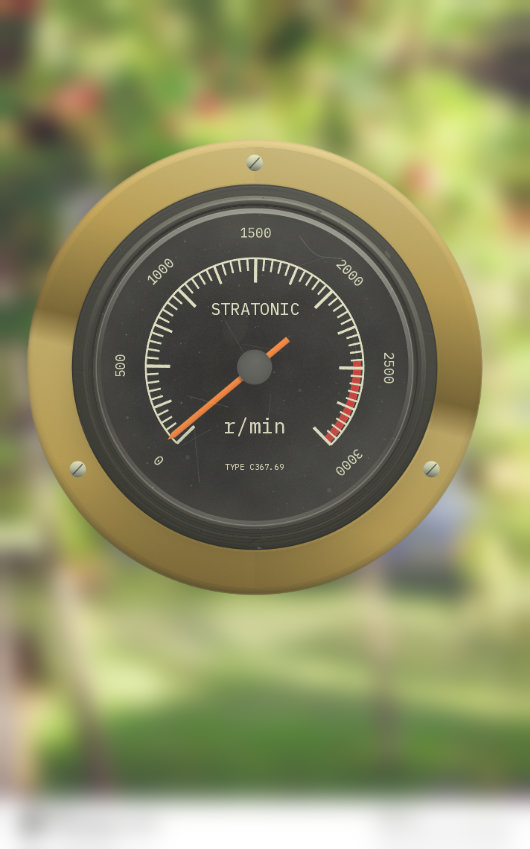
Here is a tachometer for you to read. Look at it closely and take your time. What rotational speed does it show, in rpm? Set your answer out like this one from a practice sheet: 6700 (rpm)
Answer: 50 (rpm)
